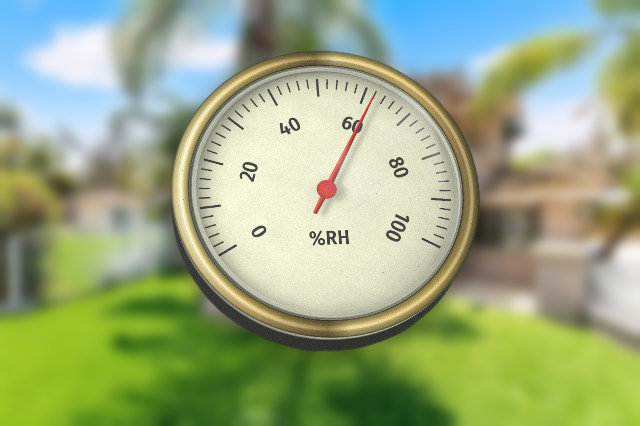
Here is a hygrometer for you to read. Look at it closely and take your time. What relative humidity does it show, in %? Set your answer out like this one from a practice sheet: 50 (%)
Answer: 62 (%)
